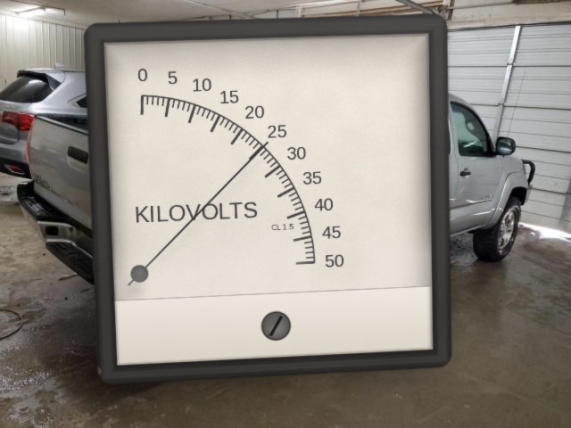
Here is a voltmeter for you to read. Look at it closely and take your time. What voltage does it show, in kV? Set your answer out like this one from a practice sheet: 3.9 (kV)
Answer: 25 (kV)
